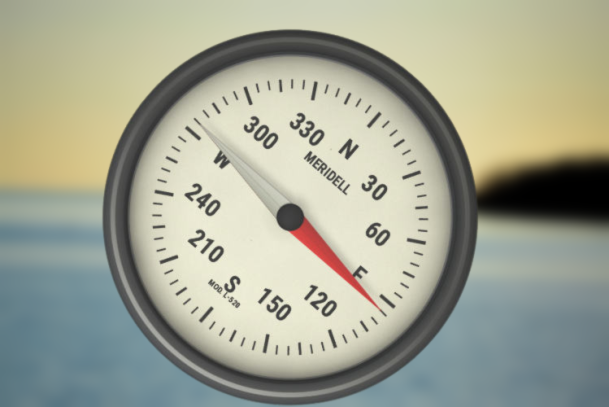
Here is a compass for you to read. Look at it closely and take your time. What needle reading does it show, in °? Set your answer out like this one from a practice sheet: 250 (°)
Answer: 95 (°)
